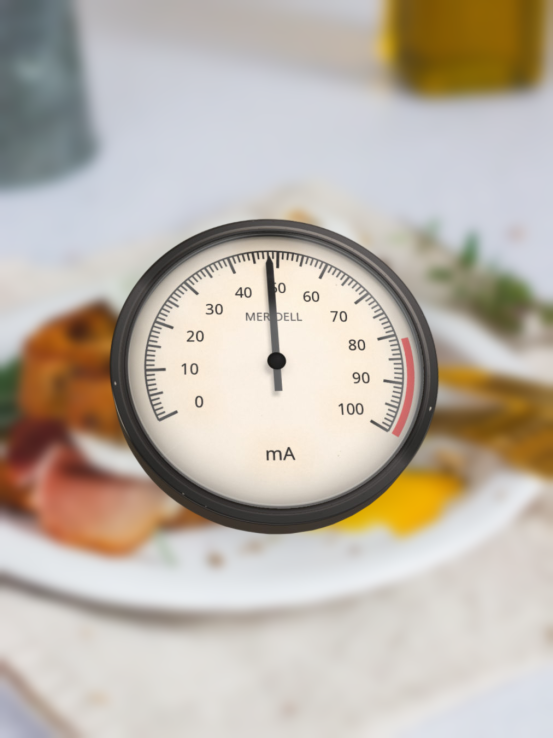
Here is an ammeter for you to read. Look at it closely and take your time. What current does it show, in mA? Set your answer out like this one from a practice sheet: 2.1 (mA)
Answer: 48 (mA)
